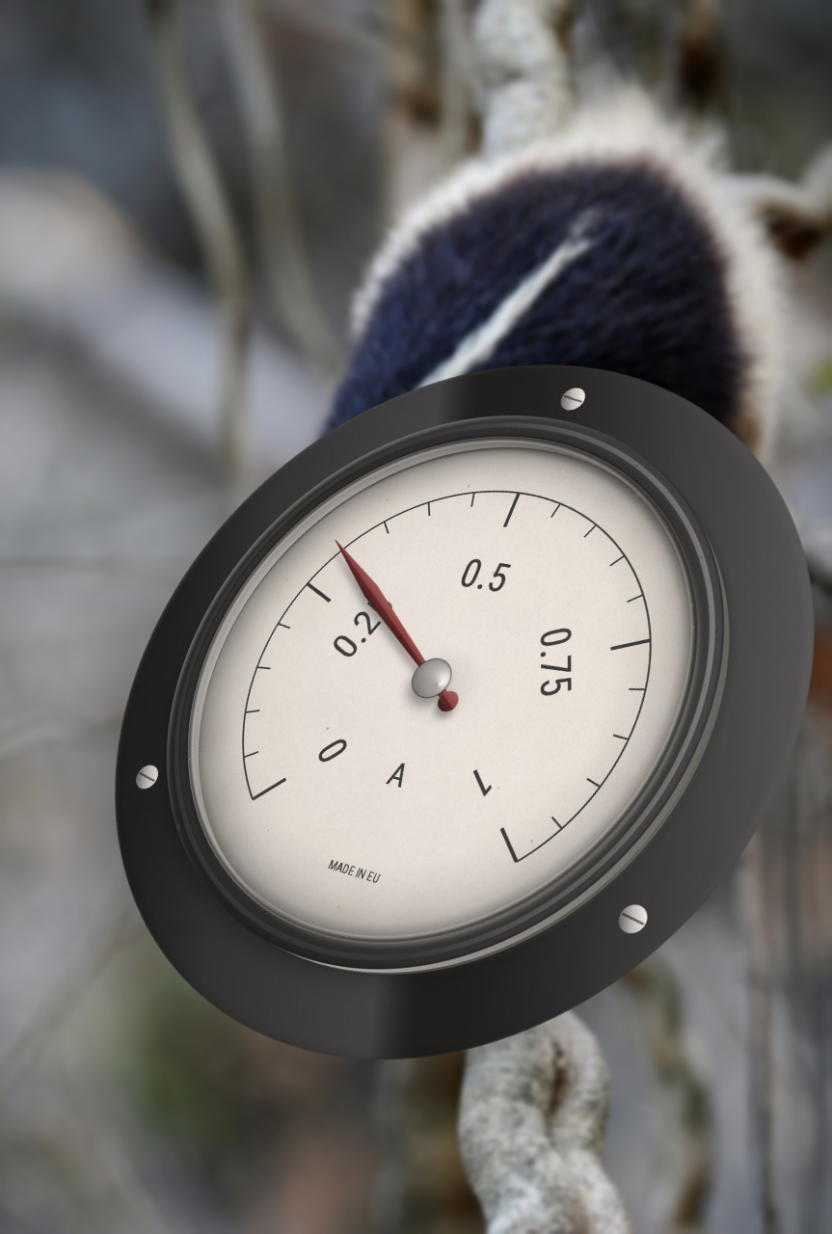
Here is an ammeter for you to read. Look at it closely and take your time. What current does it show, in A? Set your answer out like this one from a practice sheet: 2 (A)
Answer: 0.3 (A)
